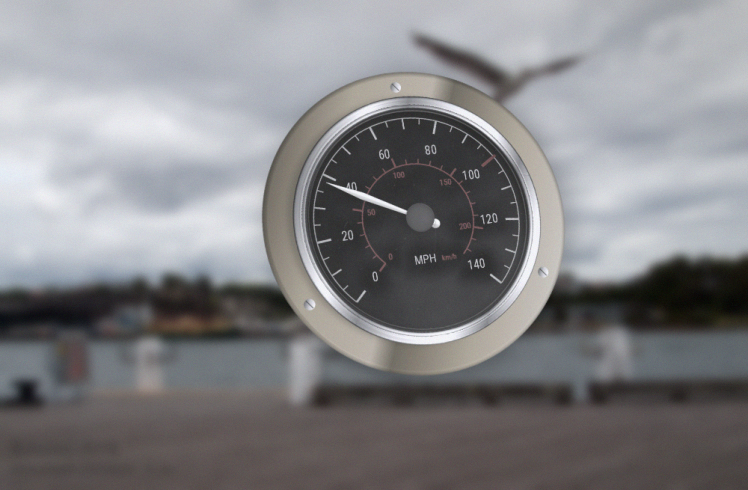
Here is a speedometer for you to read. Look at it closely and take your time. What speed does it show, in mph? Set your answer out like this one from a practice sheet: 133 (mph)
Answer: 37.5 (mph)
